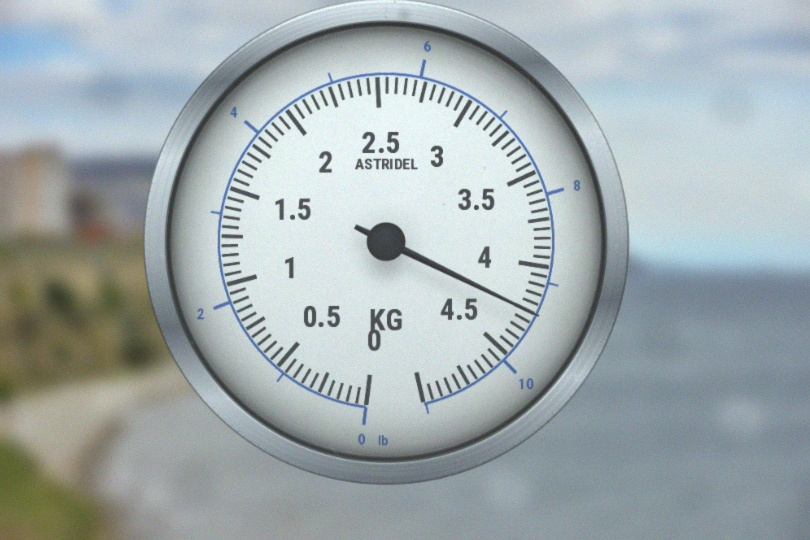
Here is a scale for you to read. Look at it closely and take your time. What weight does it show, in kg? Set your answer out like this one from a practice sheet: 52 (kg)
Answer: 4.25 (kg)
